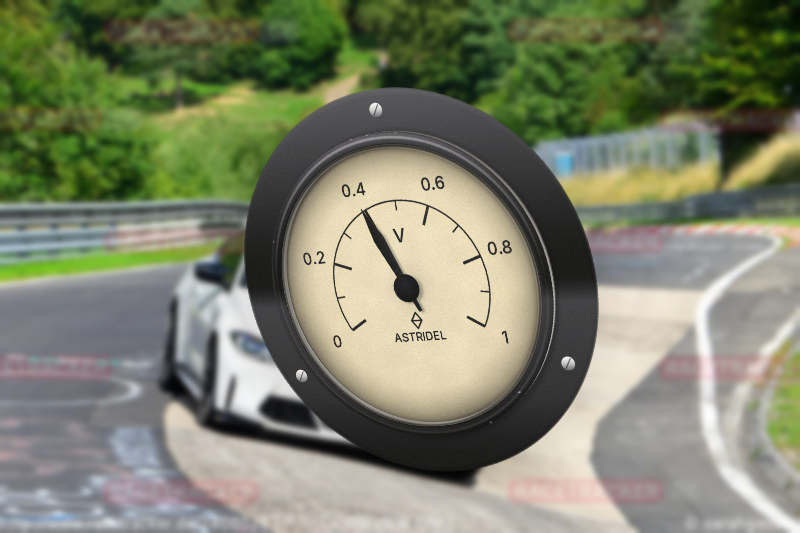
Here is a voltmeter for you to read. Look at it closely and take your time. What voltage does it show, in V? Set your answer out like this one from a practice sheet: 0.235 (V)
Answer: 0.4 (V)
